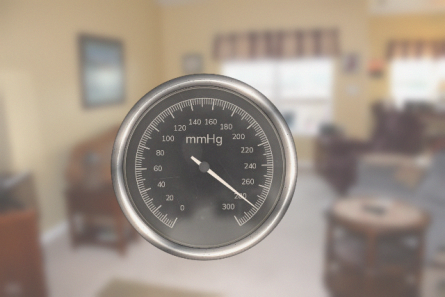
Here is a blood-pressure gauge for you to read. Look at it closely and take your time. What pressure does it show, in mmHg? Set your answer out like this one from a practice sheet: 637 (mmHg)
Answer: 280 (mmHg)
